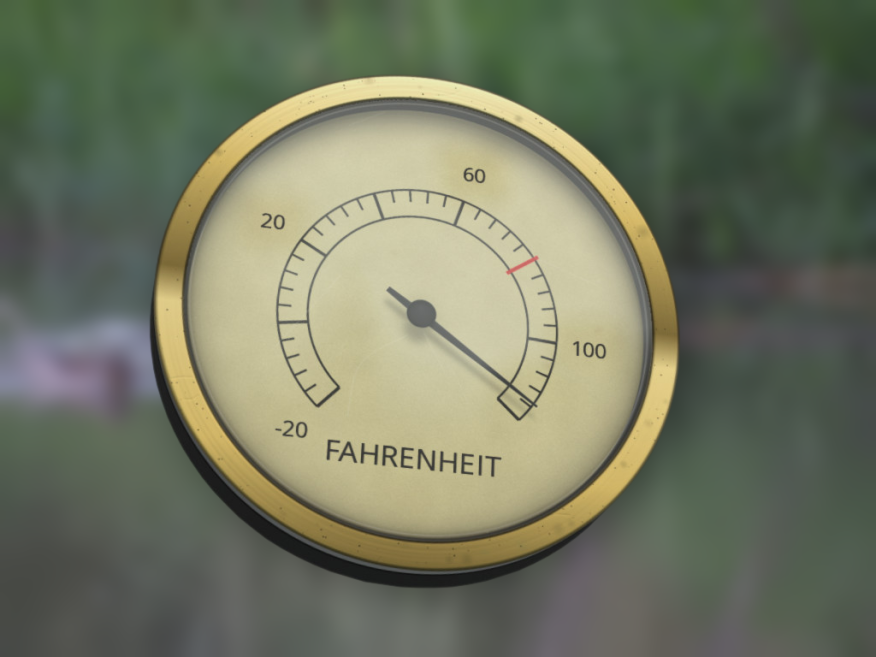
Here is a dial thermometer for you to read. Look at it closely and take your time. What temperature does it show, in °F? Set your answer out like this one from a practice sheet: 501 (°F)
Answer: 116 (°F)
